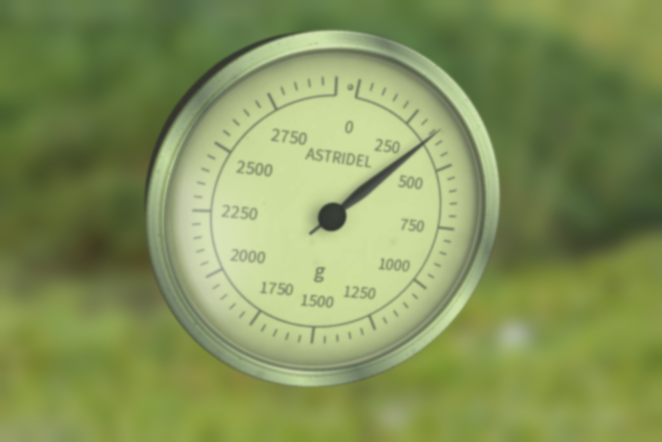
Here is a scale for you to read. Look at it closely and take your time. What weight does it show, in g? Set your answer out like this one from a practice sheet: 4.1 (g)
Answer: 350 (g)
